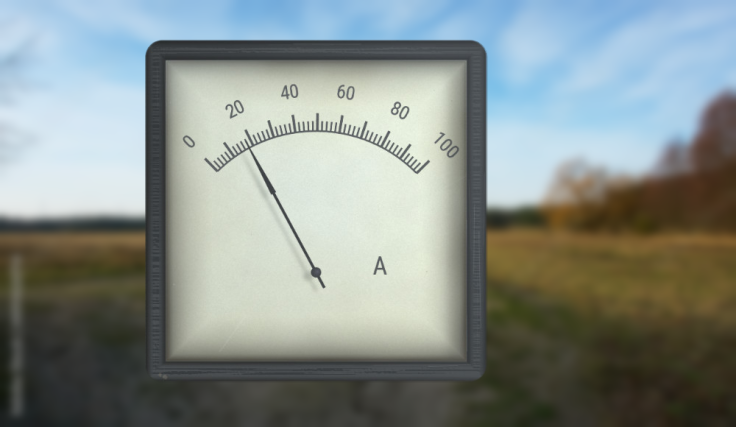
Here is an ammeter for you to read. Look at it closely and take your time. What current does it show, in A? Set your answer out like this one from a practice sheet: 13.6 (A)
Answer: 18 (A)
